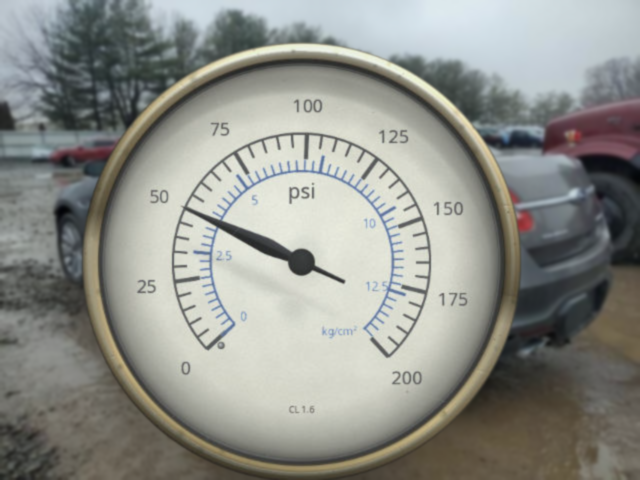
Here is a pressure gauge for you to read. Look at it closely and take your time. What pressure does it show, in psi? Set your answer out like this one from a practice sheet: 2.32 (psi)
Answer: 50 (psi)
